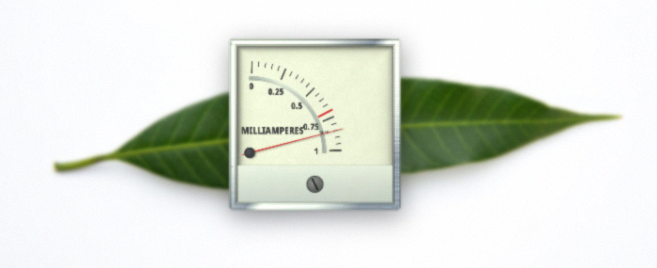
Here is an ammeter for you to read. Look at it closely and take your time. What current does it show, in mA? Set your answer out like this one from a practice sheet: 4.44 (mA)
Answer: 0.85 (mA)
